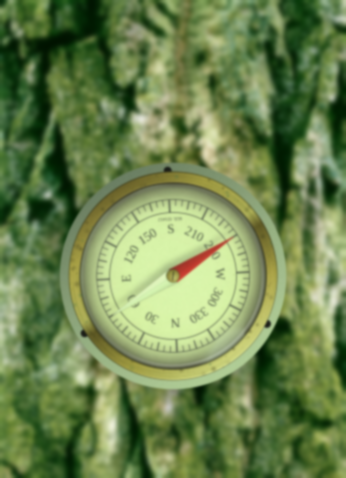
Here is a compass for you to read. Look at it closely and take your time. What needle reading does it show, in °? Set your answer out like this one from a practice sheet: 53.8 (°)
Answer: 240 (°)
